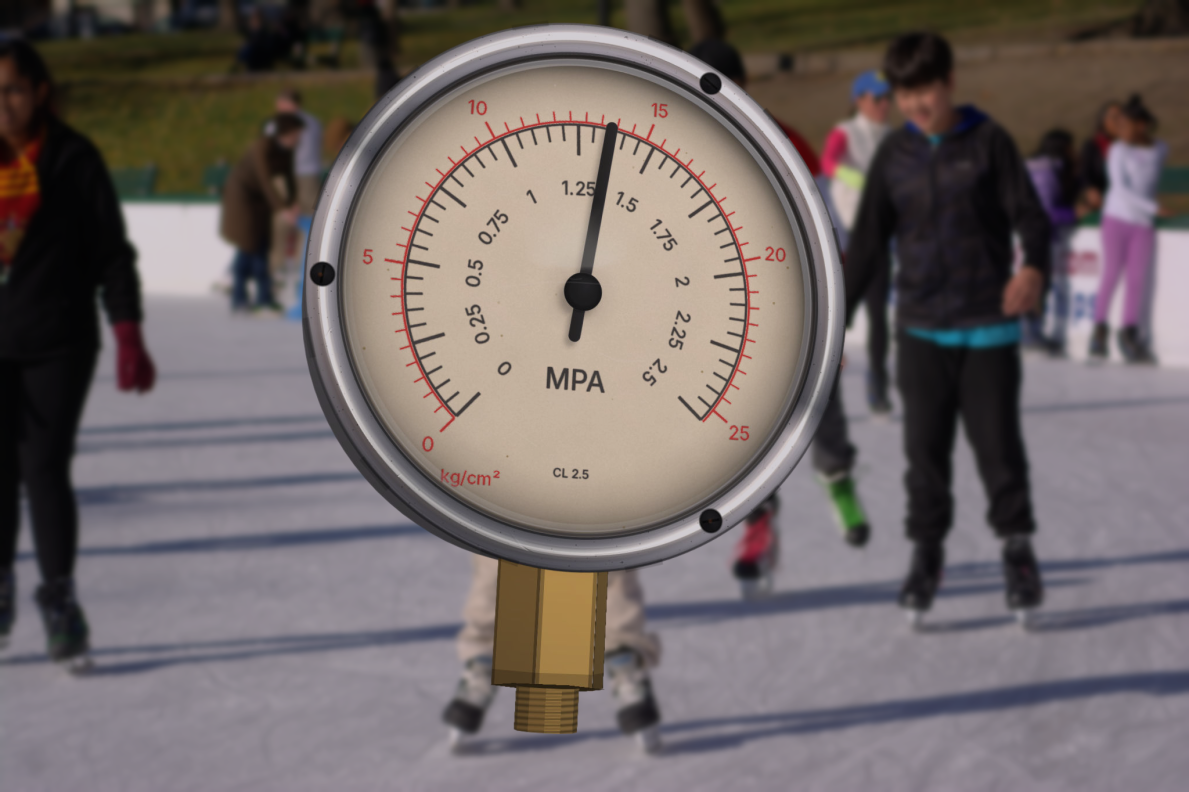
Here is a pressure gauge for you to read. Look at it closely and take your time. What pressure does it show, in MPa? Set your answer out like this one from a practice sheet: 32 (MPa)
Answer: 1.35 (MPa)
